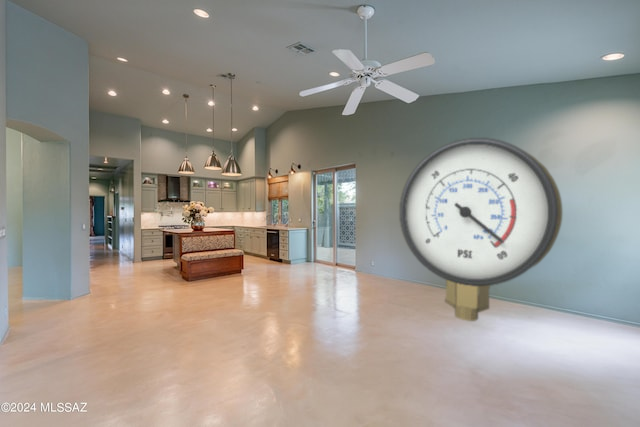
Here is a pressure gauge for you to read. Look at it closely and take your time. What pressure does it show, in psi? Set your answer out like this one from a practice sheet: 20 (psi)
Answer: 57.5 (psi)
